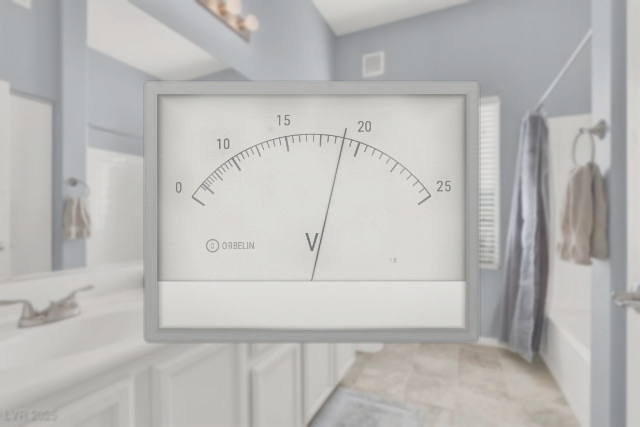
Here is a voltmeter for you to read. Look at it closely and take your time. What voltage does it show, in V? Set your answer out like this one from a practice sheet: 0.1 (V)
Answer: 19 (V)
